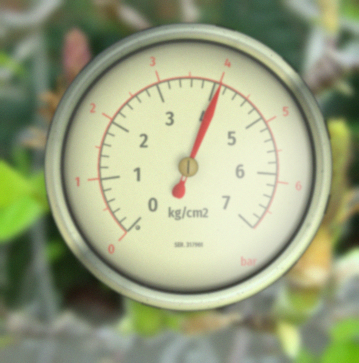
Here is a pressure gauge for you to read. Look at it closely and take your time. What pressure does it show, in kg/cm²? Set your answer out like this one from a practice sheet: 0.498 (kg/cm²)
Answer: 4.1 (kg/cm²)
